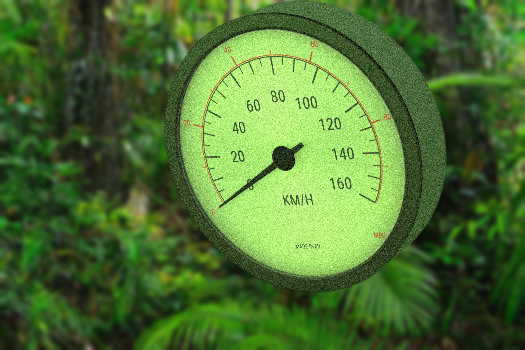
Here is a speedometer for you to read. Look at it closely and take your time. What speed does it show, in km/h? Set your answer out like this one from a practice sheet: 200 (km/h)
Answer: 0 (km/h)
